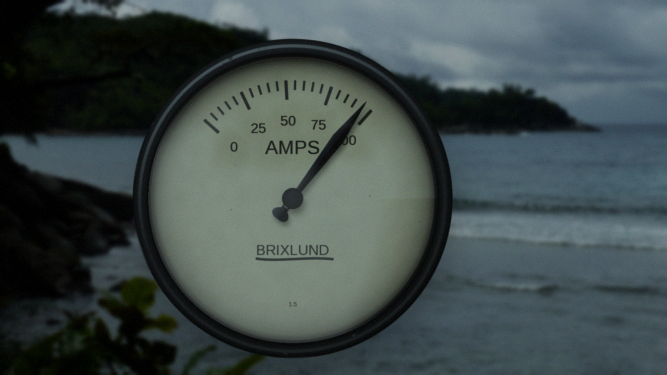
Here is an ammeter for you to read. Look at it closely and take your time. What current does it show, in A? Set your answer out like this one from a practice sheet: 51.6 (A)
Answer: 95 (A)
